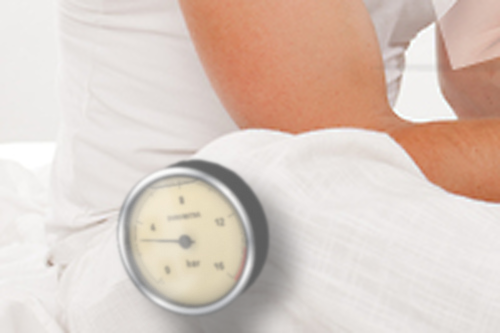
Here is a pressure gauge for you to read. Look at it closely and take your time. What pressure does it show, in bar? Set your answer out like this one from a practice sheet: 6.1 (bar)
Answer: 3 (bar)
